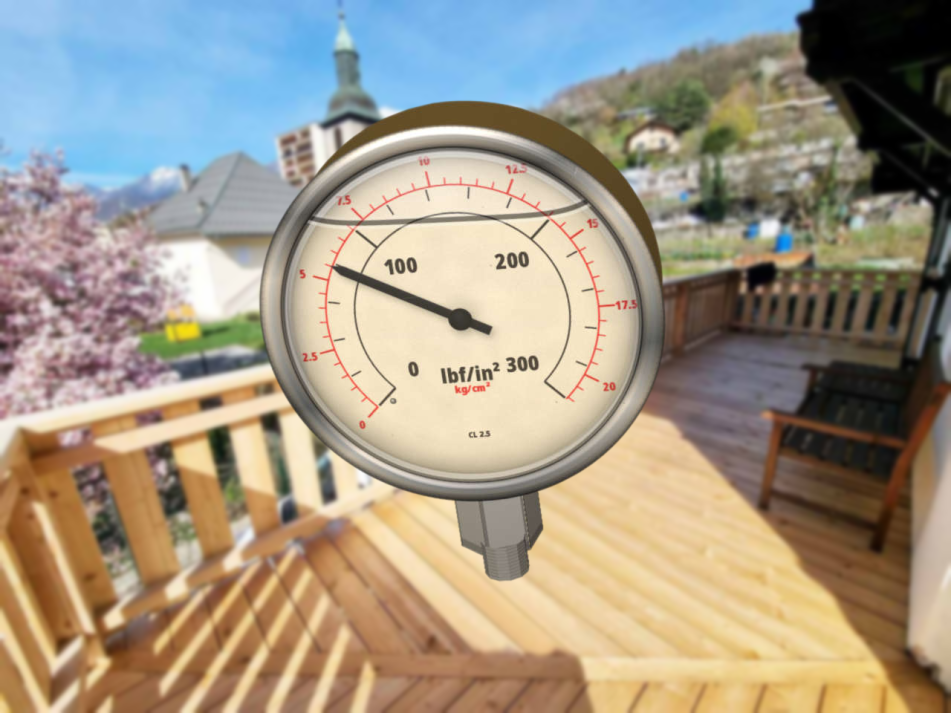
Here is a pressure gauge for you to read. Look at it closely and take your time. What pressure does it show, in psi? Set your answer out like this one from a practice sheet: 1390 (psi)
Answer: 80 (psi)
